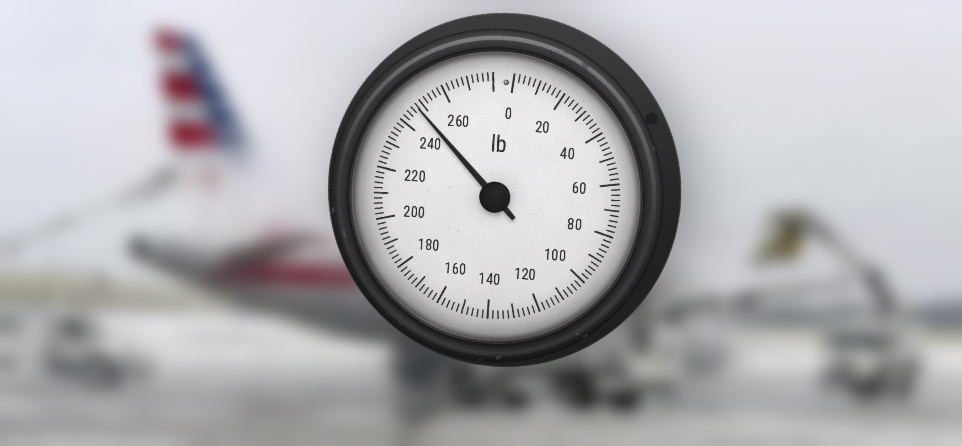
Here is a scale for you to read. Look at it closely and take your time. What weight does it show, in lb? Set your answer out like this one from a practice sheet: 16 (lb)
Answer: 248 (lb)
